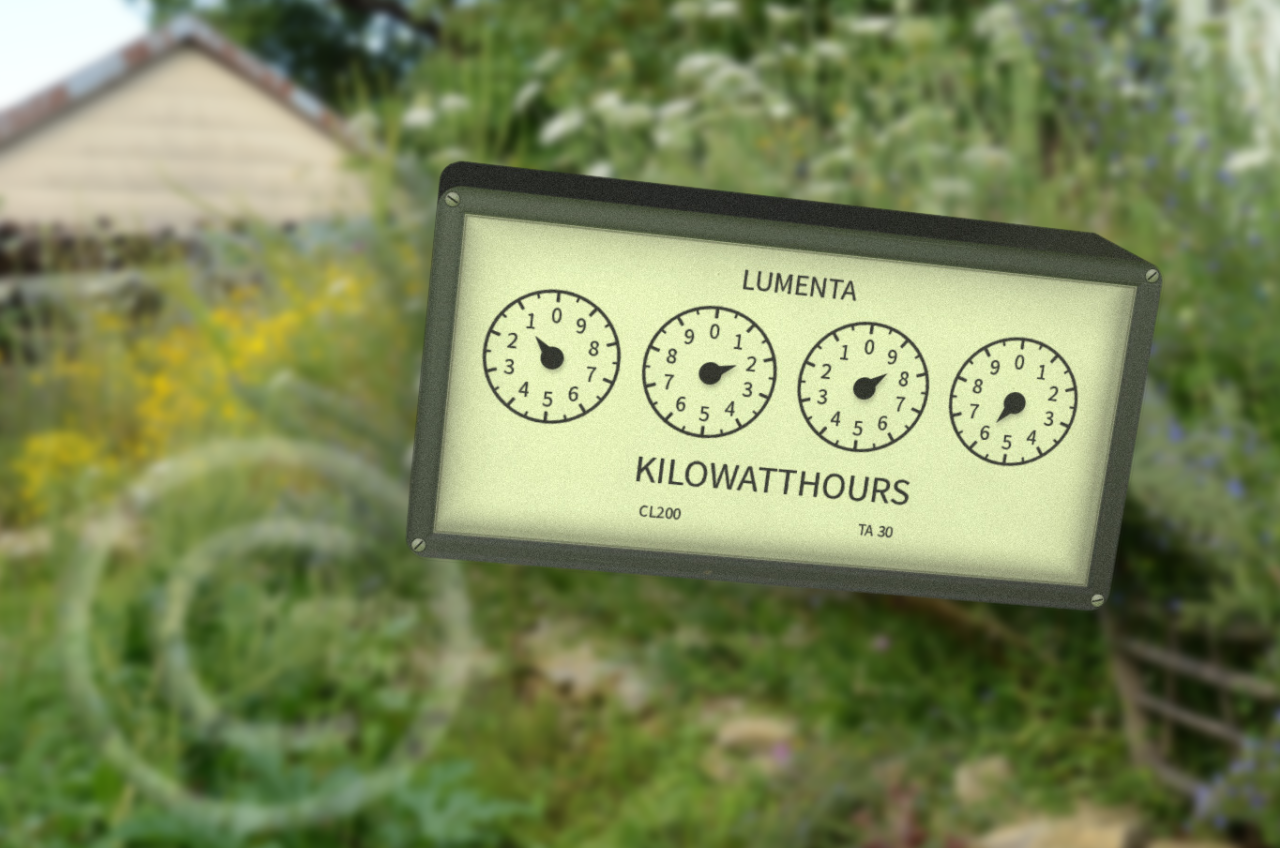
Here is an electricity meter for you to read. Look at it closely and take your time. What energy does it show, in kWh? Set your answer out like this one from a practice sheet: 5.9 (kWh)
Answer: 1186 (kWh)
